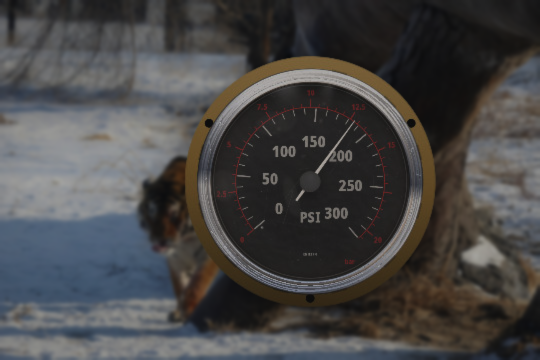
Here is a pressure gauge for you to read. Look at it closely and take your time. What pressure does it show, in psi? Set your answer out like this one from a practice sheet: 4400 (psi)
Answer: 185 (psi)
